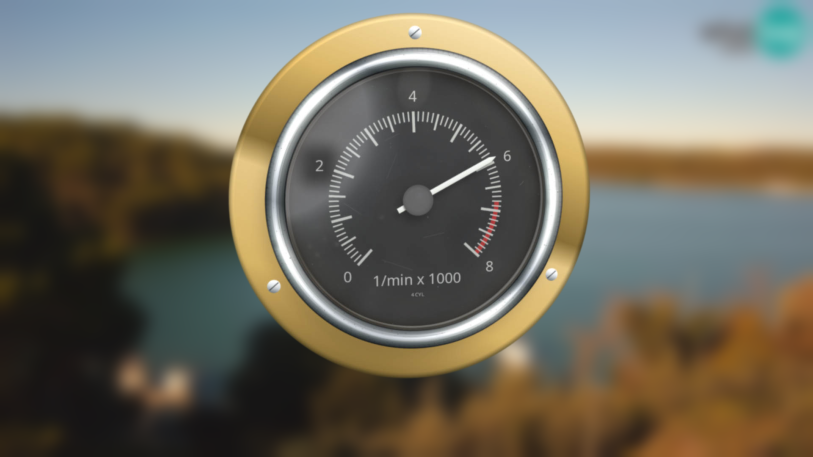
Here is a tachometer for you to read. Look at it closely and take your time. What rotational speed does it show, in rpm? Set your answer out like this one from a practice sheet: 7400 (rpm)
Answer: 5900 (rpm)
